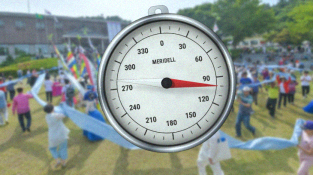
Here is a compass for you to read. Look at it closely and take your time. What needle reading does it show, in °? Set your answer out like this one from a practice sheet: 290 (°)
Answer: 100 (°)
